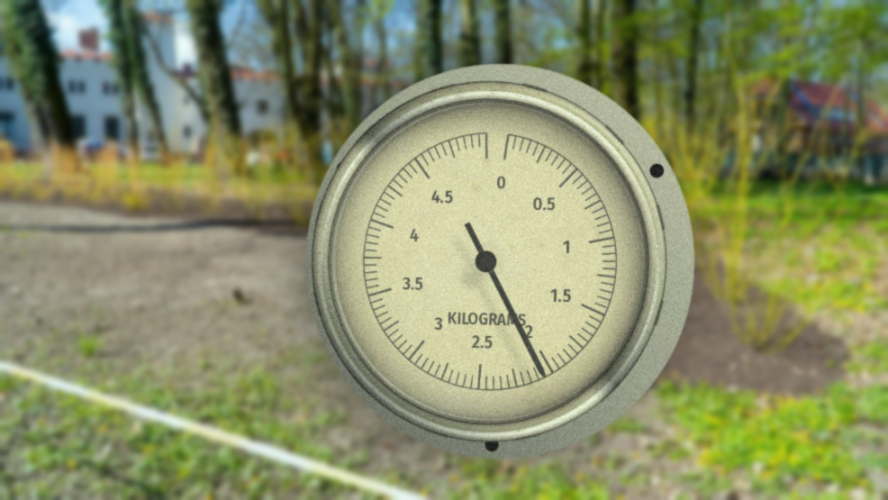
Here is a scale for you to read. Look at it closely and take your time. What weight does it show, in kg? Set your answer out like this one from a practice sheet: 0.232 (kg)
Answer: 2.05 (kg)
